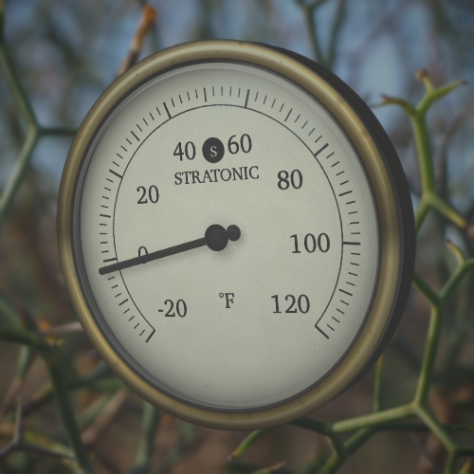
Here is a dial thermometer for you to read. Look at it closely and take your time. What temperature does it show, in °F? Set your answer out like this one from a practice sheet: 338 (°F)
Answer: -2 (°F)
